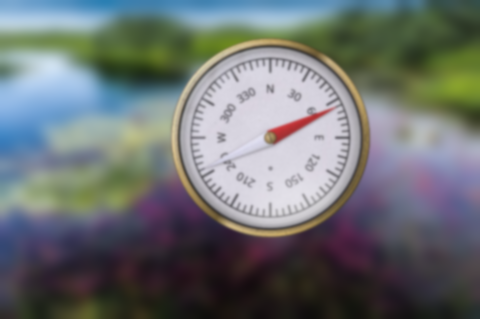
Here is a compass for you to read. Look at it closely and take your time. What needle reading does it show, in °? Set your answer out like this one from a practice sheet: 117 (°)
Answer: 65 (°)
